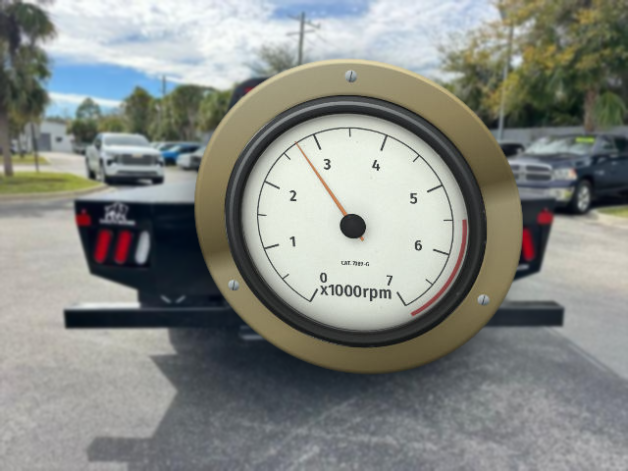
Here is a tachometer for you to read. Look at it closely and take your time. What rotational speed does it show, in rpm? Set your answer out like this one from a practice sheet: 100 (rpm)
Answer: 2750 (rpm)
